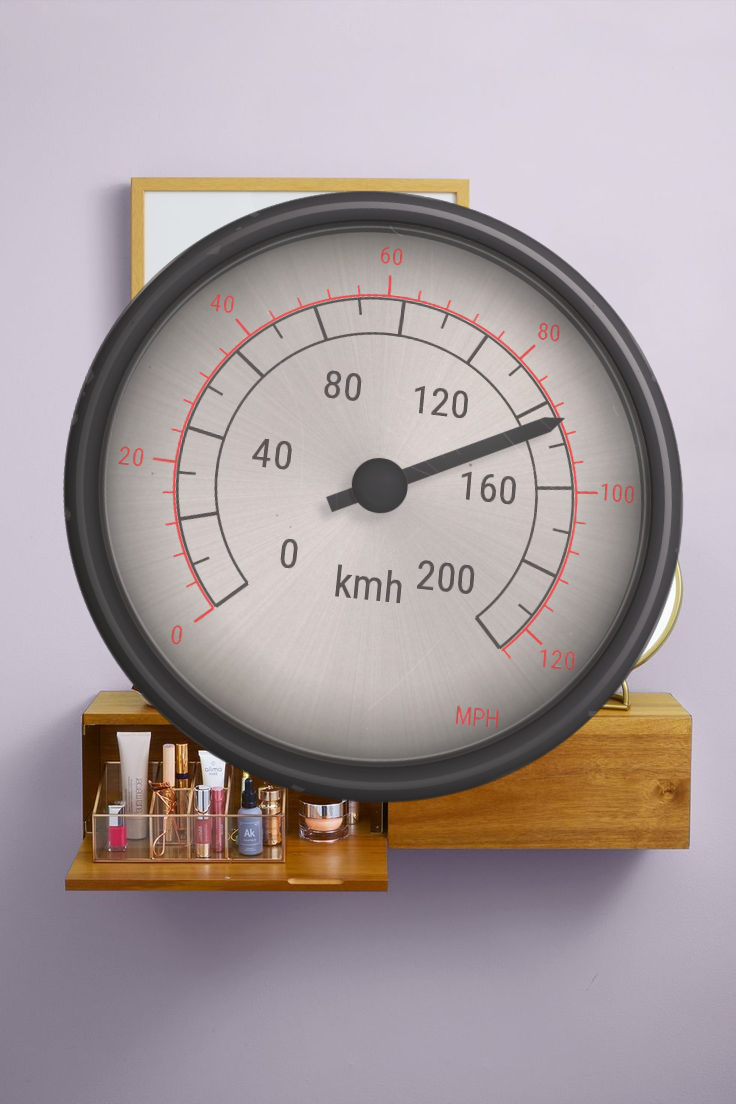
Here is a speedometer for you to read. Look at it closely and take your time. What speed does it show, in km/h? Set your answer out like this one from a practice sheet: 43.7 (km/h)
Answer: 145 (km/h)
